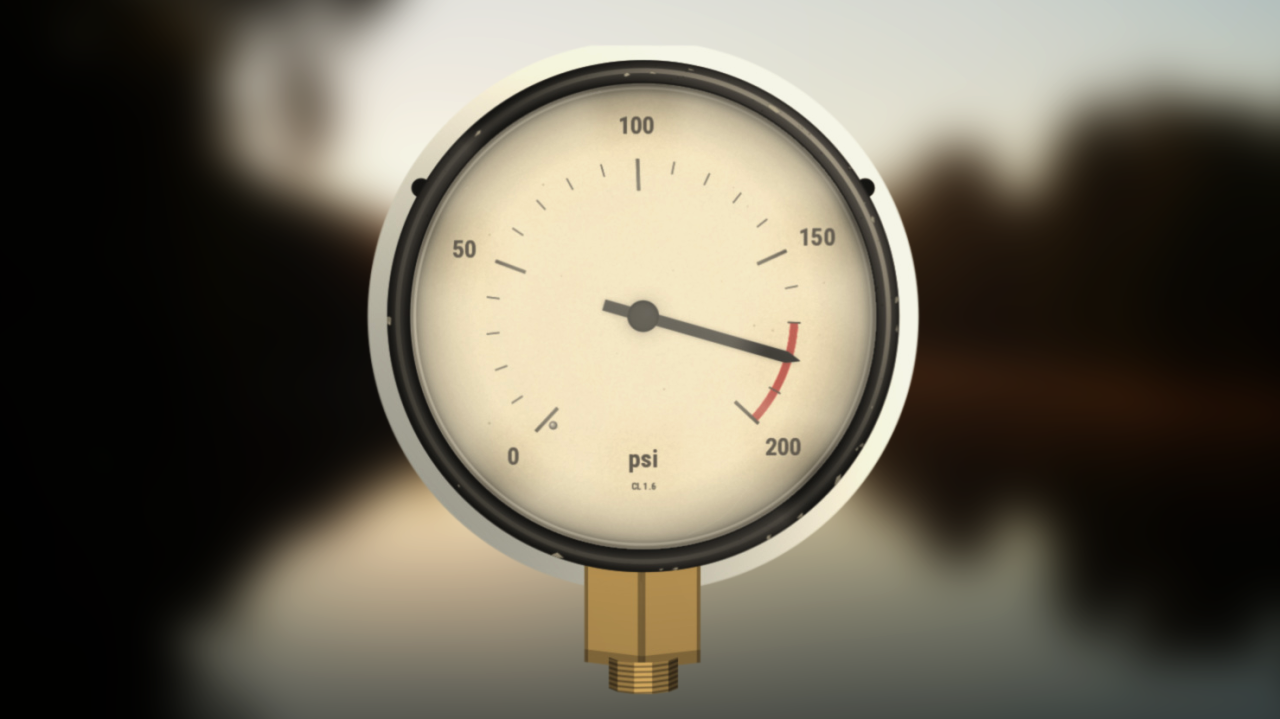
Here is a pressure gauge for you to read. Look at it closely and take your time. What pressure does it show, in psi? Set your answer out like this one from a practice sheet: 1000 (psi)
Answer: 180 (psi)
